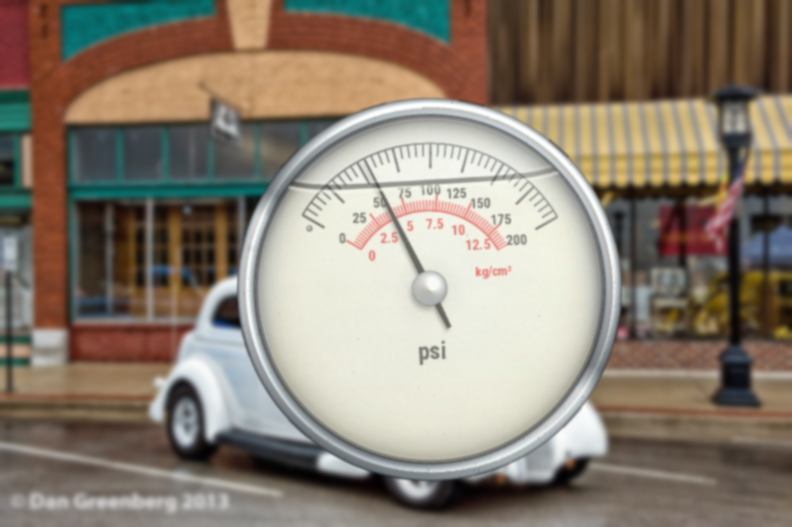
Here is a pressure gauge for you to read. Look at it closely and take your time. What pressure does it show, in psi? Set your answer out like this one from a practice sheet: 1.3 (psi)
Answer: 55 (psi)
